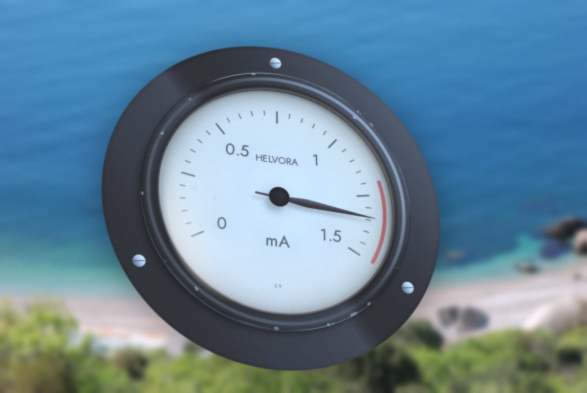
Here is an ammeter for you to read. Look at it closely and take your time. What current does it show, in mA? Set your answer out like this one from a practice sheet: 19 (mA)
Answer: 1.35 (mA)
